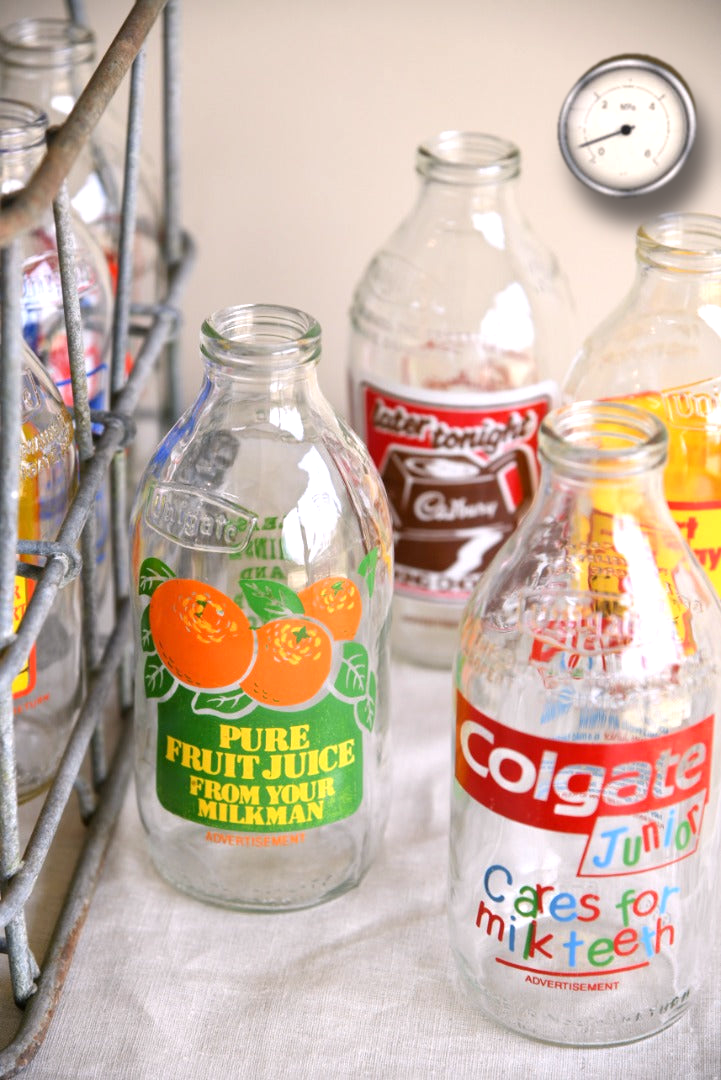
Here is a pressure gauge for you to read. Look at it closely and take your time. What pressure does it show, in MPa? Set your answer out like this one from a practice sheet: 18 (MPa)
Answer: 0.5 (MPa)
